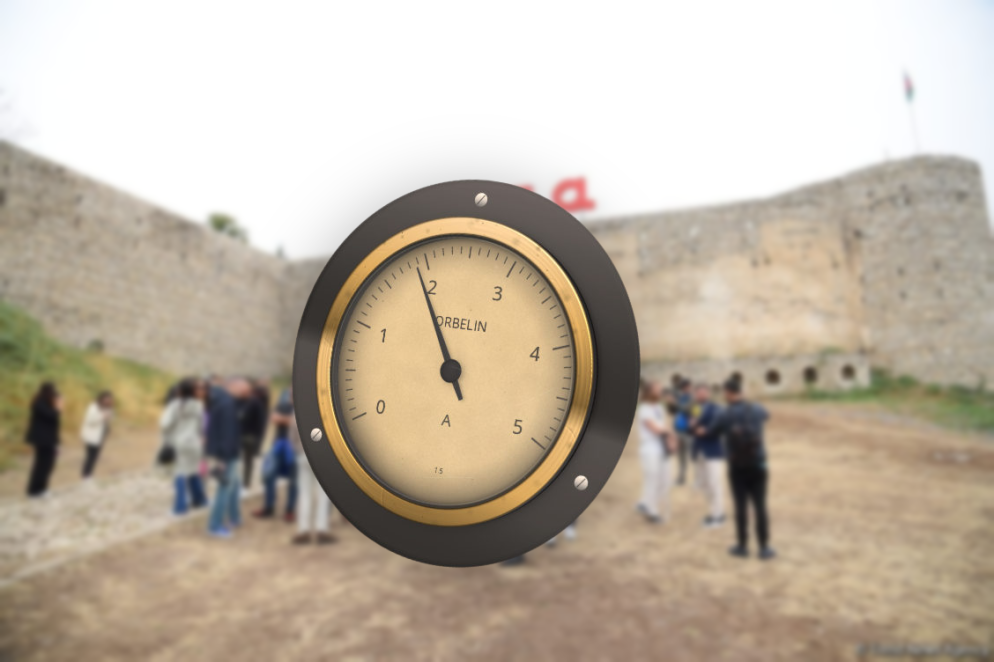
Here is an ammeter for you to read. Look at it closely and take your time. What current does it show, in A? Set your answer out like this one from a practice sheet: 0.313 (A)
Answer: 1.9 (A)
